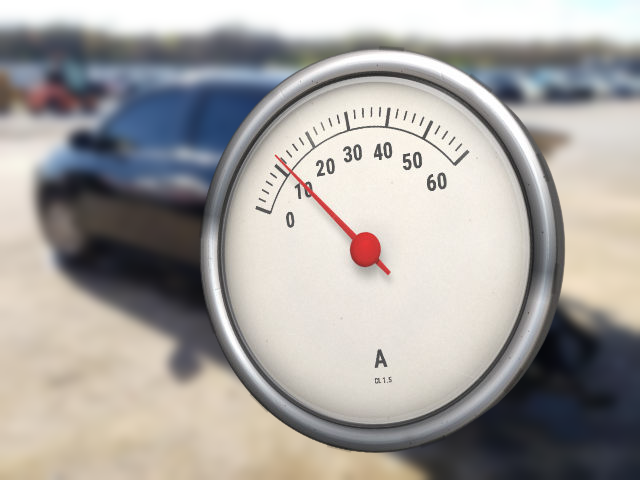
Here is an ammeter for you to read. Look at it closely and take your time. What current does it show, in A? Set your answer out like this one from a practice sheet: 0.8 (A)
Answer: 12 (A)
